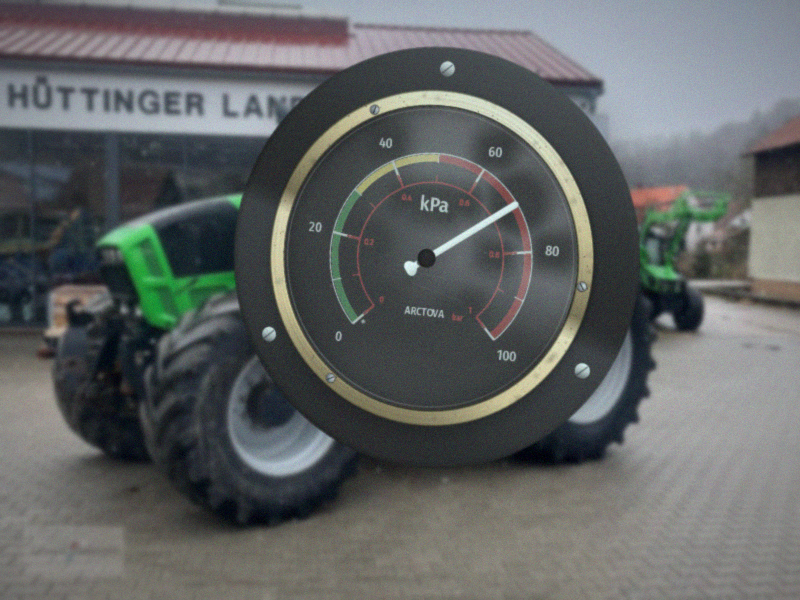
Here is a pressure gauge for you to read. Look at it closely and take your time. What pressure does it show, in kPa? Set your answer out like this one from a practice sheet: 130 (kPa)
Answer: 70 (kPa)
